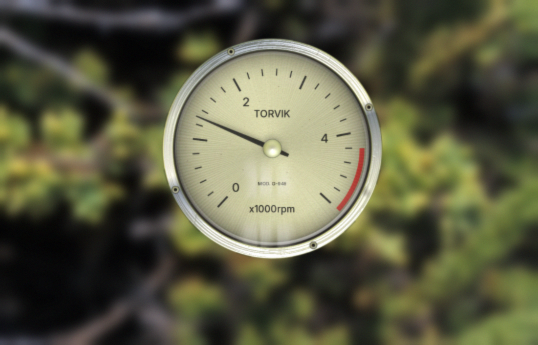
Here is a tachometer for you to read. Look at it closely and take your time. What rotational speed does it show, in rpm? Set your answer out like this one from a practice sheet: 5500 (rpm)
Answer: 1300 (rpm)
